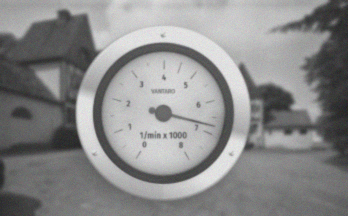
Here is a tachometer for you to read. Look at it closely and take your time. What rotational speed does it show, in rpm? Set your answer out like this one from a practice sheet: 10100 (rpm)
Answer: 6750 (rpm)
